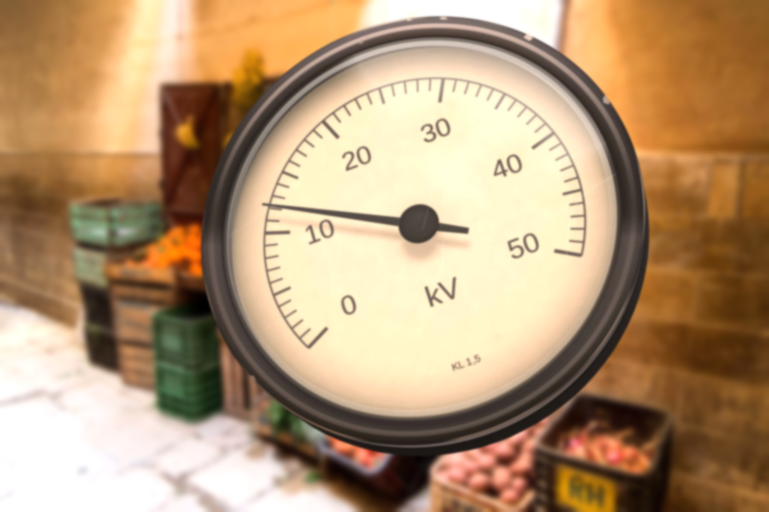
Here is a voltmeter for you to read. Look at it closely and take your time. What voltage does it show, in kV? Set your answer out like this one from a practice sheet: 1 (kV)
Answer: 12 (kV)
